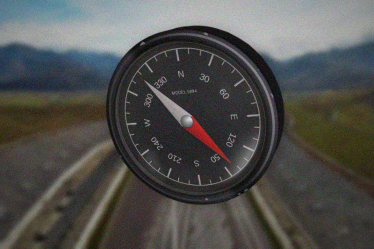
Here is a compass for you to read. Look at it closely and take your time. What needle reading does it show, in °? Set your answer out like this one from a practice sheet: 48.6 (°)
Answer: 140 (°)
